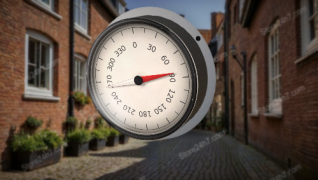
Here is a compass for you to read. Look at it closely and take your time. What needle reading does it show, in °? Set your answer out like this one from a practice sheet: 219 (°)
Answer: 82.5 (°)
